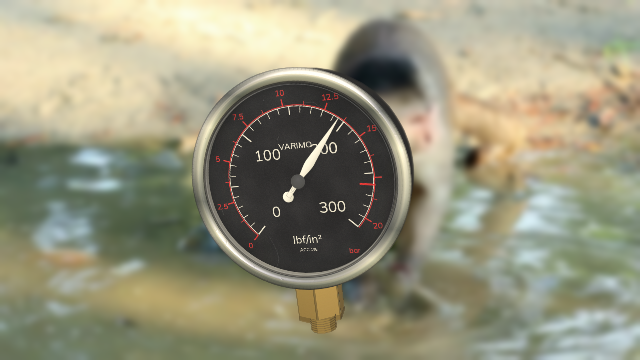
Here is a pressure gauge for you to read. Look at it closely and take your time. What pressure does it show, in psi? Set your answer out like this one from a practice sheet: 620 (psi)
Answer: 195 (psi)
